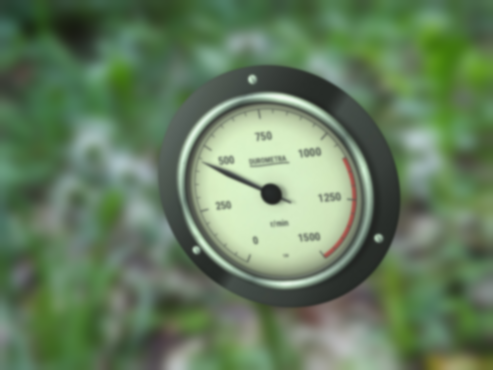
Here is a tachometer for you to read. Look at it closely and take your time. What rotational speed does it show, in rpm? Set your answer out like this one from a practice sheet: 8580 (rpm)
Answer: 450 (rpm)
